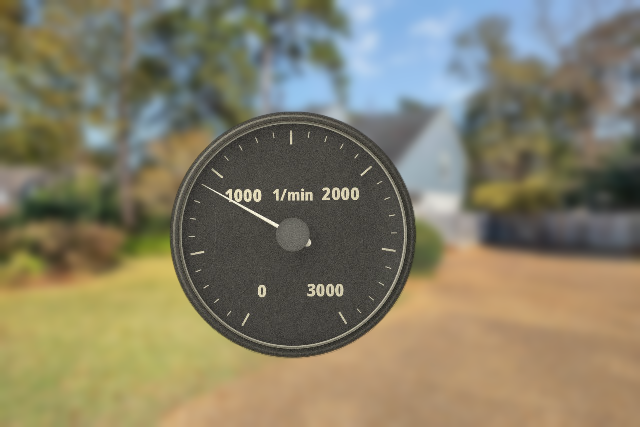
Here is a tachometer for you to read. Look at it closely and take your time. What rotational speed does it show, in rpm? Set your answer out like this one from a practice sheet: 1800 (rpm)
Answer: 900 (rpm)
